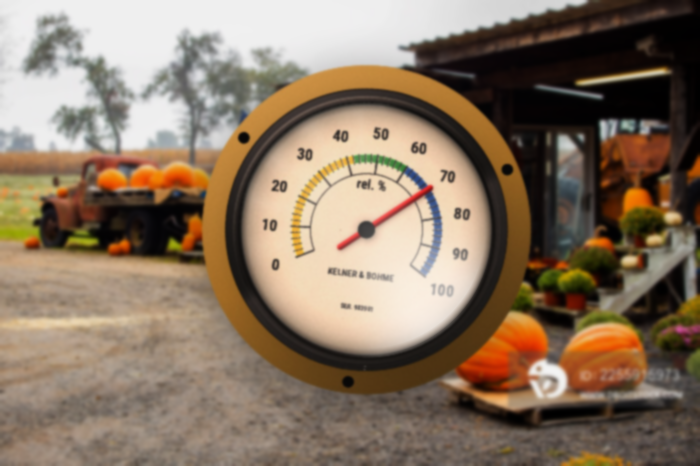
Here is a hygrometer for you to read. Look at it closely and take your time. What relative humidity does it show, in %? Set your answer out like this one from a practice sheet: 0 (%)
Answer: 70 (%)
